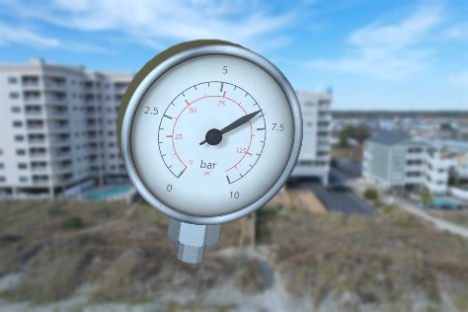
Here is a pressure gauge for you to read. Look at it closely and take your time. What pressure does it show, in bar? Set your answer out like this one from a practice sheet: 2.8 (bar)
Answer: 6.75 (bar)
